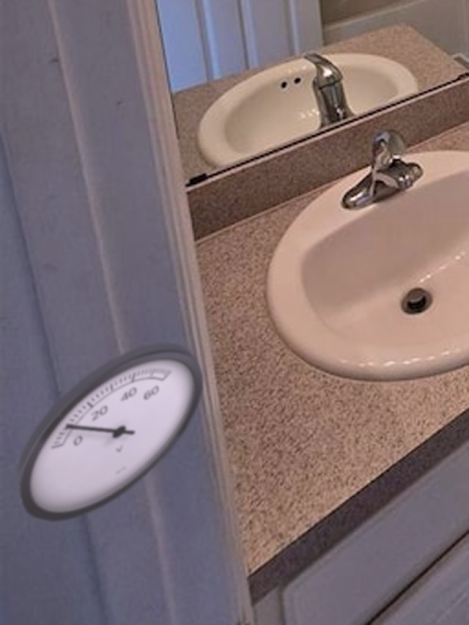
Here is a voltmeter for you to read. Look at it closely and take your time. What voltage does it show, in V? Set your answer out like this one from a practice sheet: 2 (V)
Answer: 10 (V)
